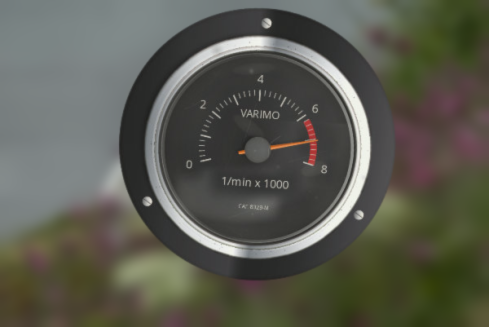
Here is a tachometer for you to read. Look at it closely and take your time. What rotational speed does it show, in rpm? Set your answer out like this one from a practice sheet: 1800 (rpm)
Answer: 7000 (rpm)
